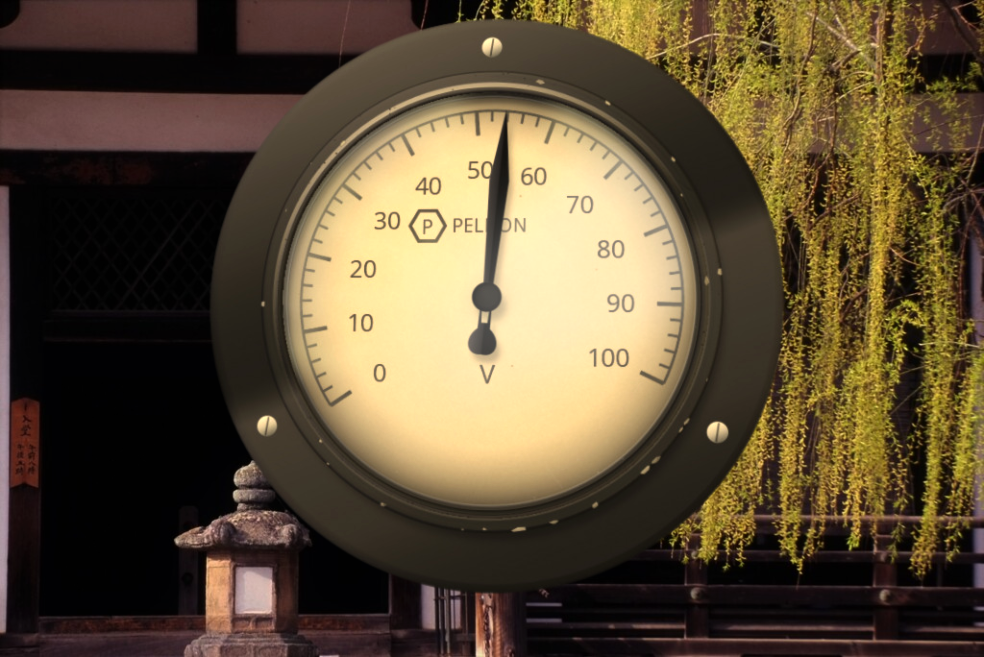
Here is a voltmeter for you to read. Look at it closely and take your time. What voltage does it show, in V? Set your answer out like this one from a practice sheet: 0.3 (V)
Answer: 54 (V)
